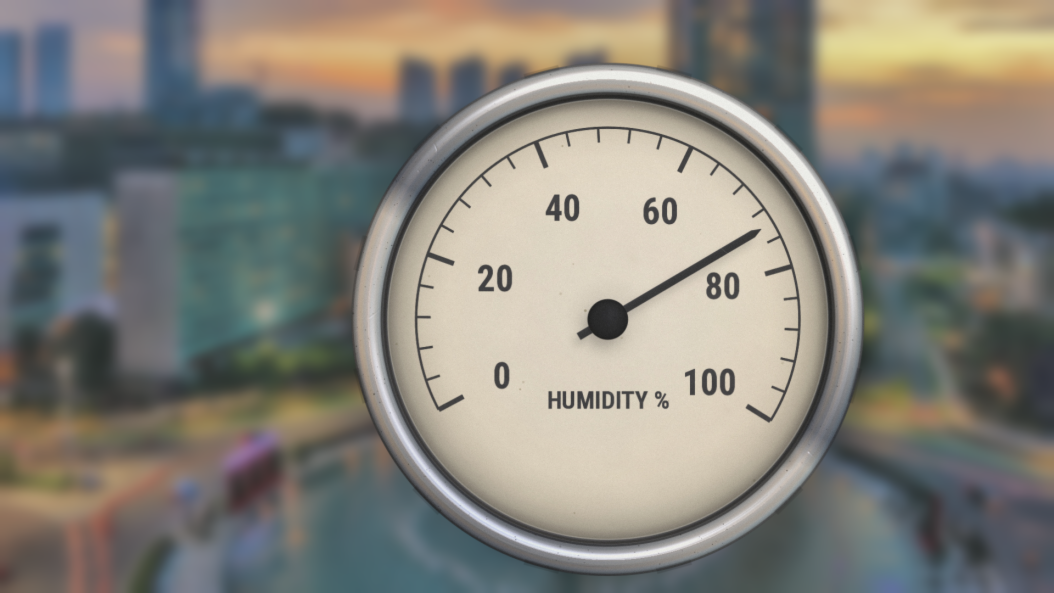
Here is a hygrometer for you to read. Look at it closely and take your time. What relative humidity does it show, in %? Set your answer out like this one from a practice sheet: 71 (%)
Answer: 74 (%)
